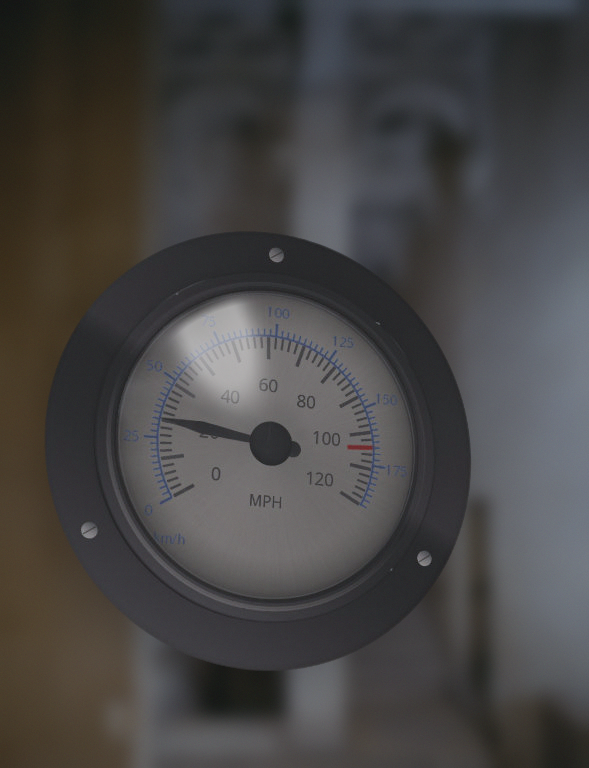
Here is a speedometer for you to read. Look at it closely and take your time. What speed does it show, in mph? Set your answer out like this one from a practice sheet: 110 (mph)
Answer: 20 (mph)
